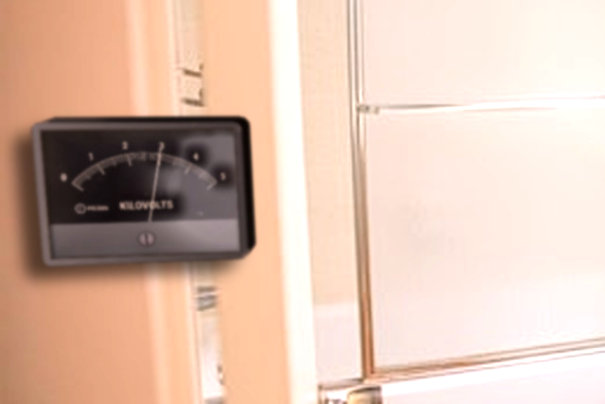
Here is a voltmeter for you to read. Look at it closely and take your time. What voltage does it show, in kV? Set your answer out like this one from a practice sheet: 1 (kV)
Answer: 3 (kV)
